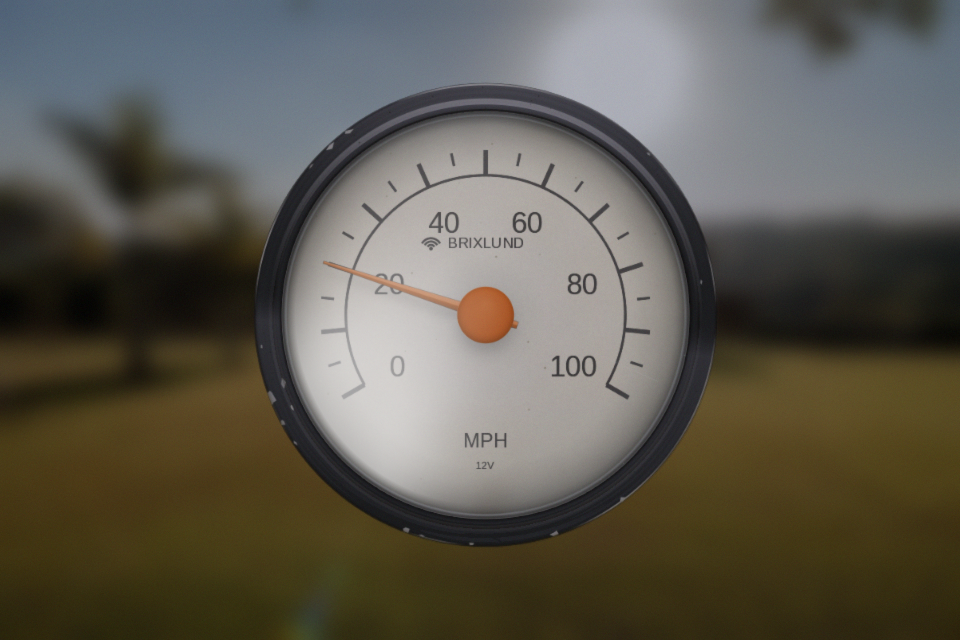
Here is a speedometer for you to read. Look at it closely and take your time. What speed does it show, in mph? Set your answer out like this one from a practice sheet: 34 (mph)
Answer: 20 (mph)
